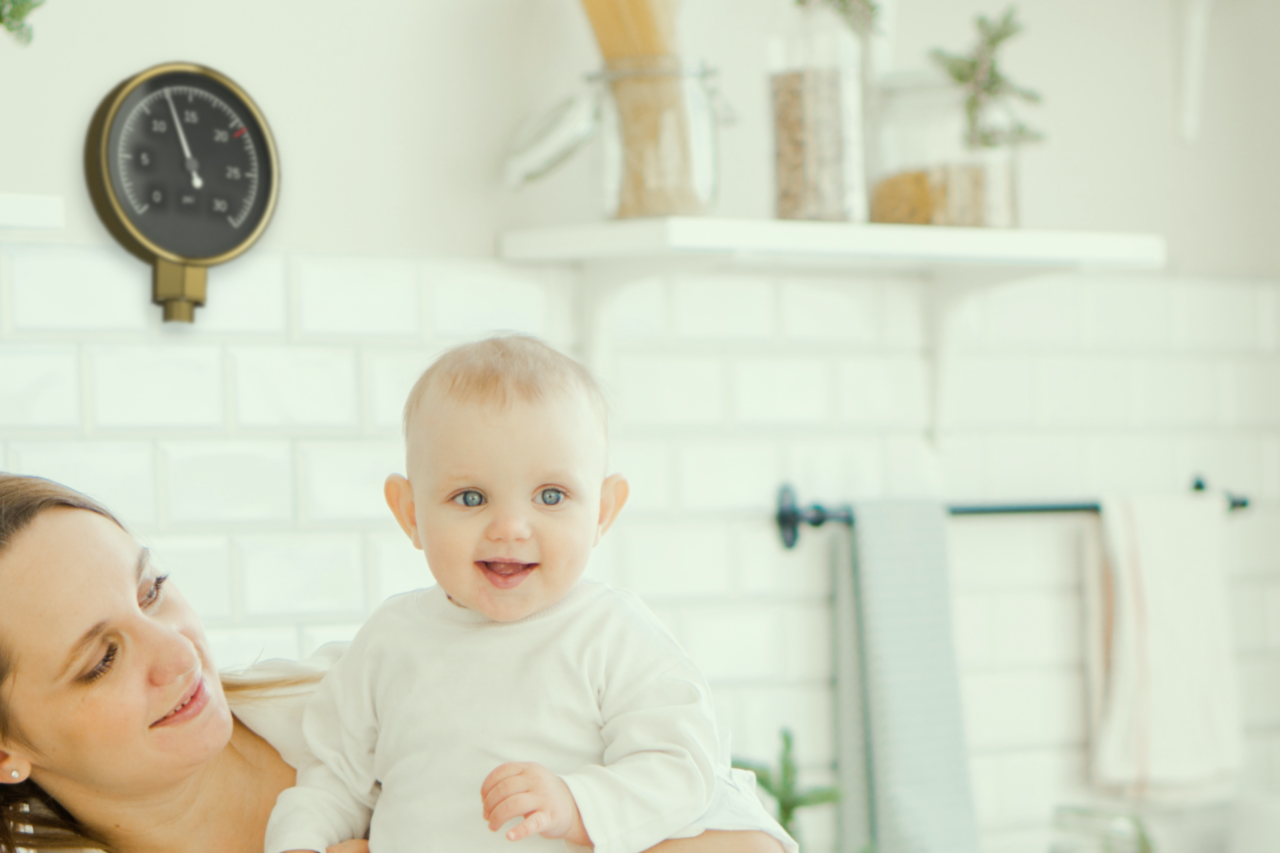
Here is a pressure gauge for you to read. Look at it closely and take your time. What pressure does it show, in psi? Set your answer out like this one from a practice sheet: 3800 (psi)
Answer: 12.5 (psi)
